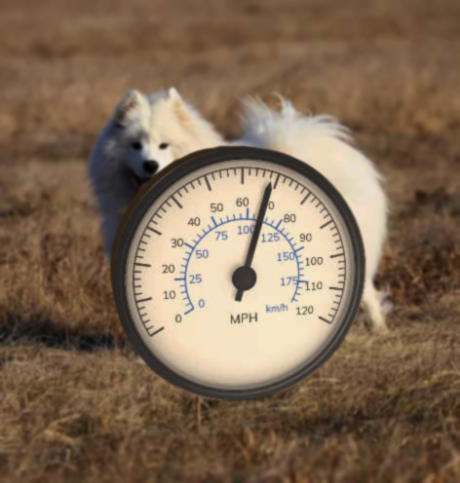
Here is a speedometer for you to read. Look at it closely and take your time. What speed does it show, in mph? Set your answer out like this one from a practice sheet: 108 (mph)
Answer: 68 (mph)
